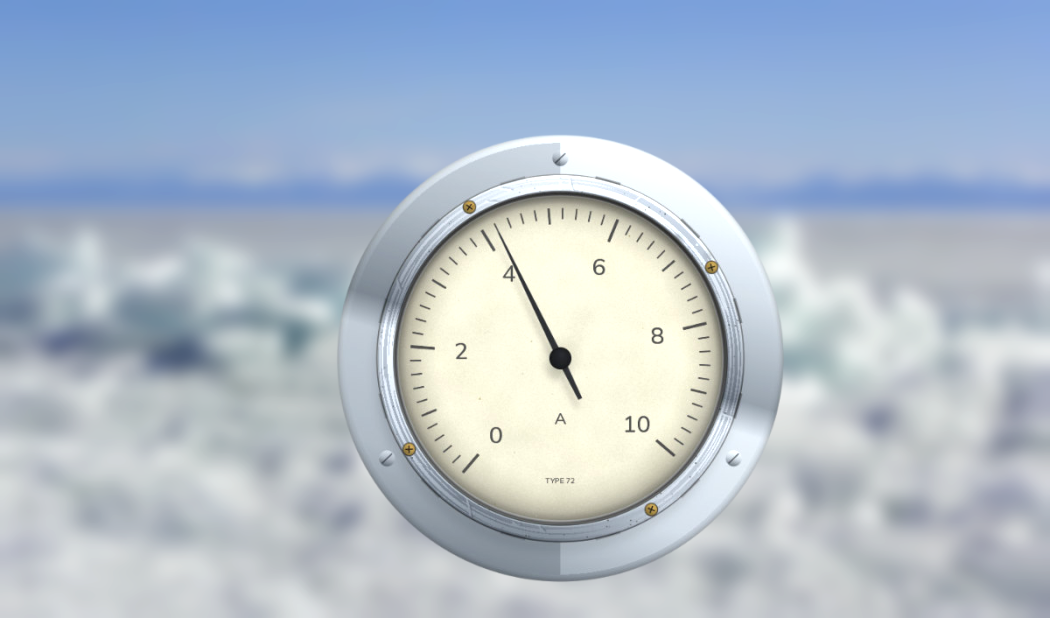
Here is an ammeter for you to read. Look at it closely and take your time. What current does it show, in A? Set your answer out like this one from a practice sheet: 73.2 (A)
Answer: 4.2 (A)
